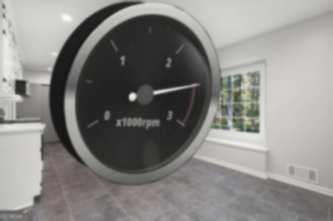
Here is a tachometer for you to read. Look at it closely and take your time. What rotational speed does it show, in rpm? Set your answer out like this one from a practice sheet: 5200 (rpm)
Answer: 2500 (rpm)
